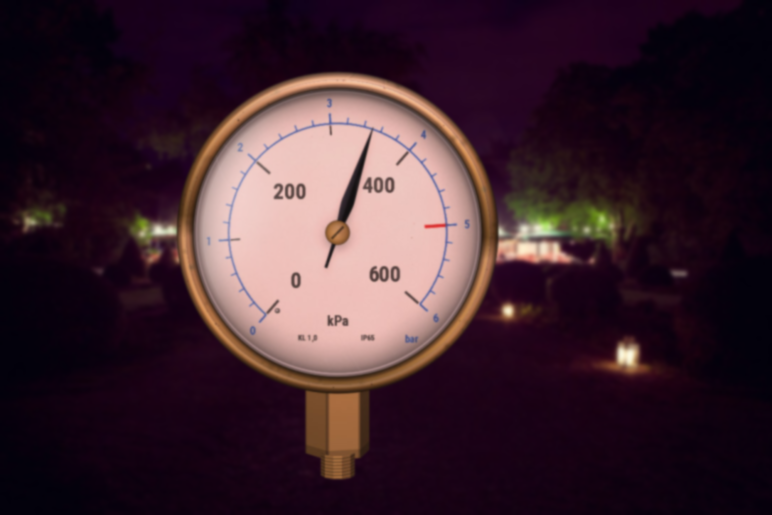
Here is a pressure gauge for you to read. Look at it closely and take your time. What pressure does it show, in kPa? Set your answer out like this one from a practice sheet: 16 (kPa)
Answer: 350 (kPa)
